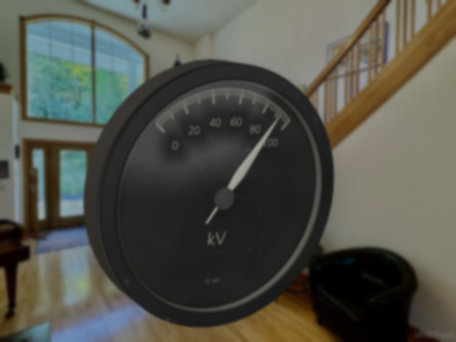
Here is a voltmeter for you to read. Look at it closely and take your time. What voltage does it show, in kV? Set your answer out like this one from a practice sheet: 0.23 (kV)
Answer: 90 (kV)
